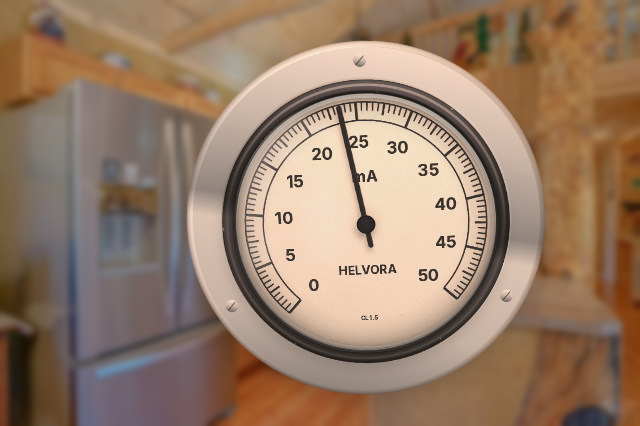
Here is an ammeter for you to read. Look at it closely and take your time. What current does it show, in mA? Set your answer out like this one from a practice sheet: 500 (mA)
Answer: 23.5 (mA)
